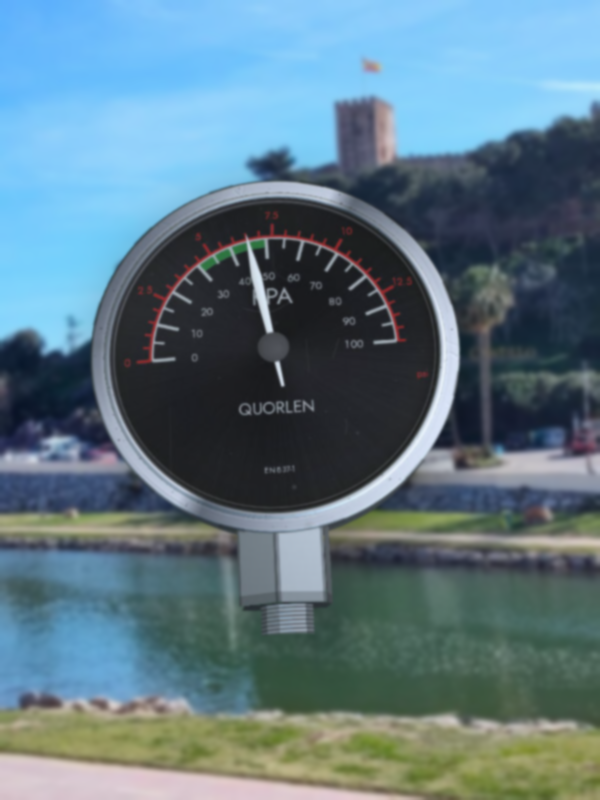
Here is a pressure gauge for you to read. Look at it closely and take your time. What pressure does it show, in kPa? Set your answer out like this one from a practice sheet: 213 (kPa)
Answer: 45 (kPa)
